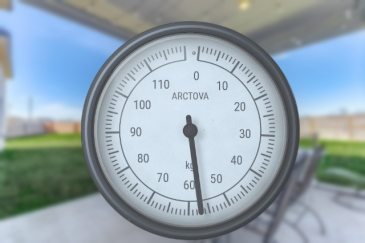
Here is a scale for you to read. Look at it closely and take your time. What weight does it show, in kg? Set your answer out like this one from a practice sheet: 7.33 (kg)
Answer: 57 (kg)
